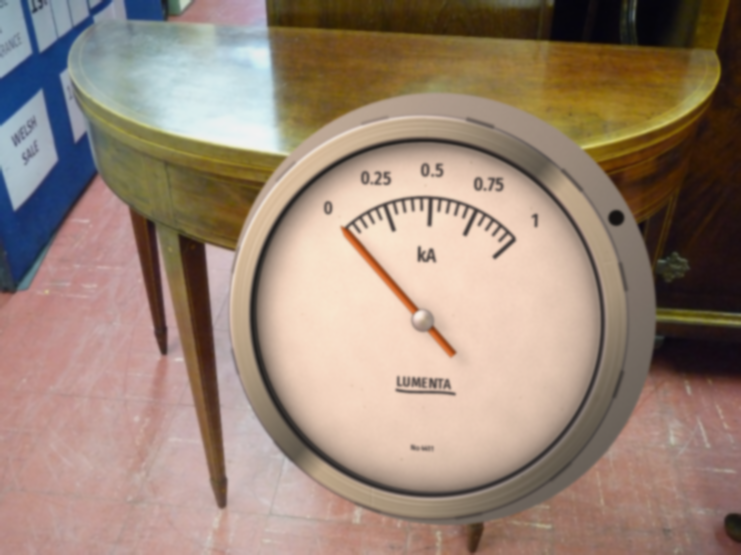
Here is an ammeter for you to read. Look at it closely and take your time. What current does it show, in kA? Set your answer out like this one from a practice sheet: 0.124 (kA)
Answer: 0 (kA)
